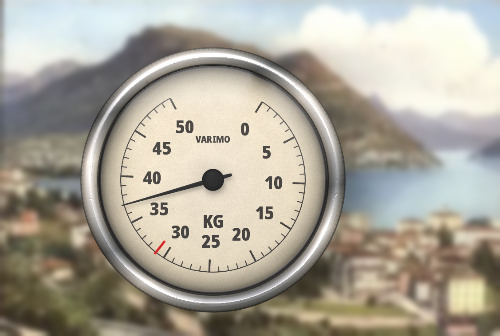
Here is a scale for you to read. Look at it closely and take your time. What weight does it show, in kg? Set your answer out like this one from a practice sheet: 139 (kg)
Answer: 37 (kg)
